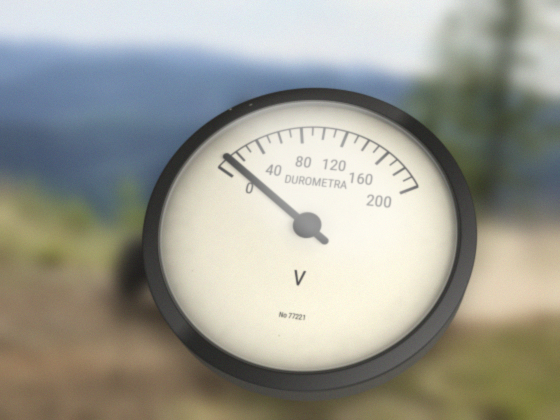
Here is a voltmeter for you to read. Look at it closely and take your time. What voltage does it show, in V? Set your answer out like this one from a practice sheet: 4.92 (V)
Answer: 10 (V)
